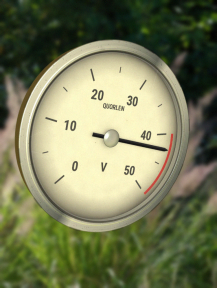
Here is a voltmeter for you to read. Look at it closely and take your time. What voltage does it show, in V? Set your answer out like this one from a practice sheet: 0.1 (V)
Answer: 42.5 (V)
